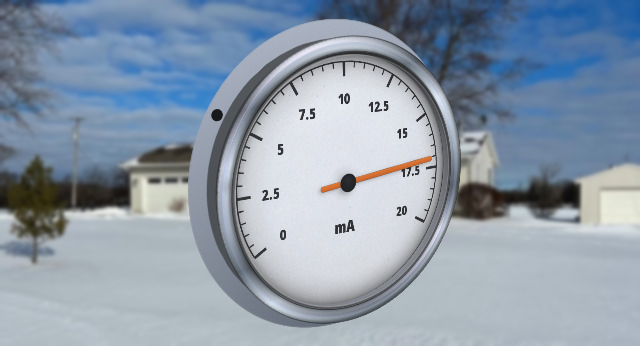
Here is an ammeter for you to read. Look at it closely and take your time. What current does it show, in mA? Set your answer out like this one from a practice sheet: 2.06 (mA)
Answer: 17 (mA)
